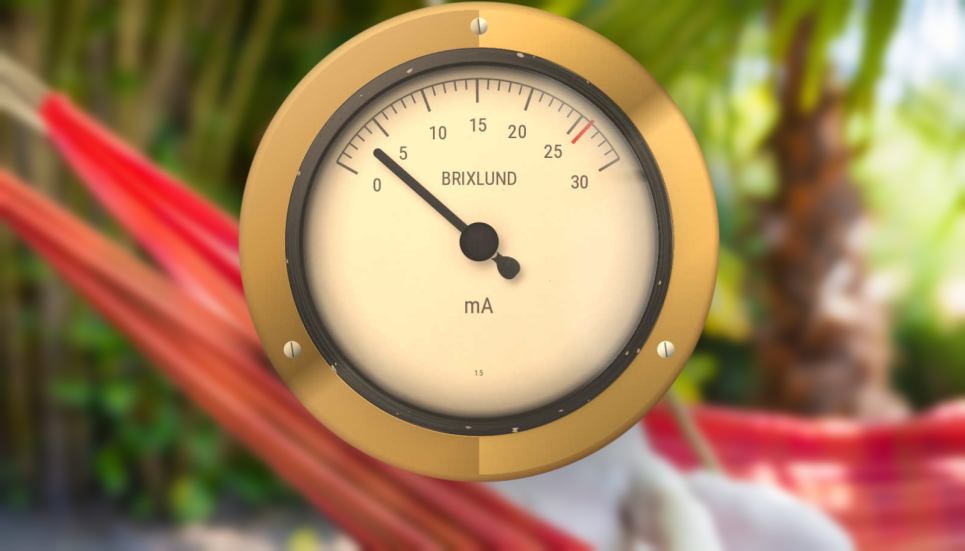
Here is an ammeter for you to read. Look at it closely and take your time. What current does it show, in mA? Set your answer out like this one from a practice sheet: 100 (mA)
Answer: 3 (mA)
